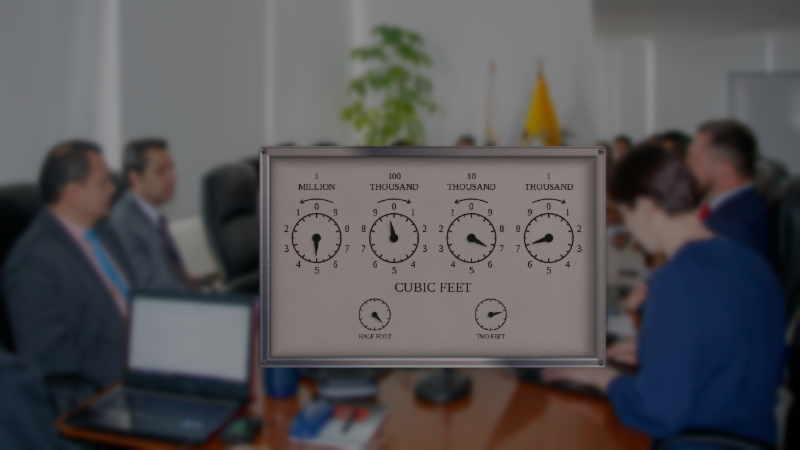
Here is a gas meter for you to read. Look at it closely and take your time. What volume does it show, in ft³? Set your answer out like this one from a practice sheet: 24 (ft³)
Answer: 496700 (ft³)
